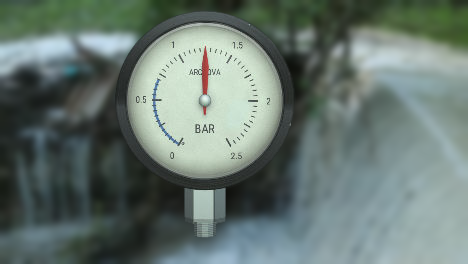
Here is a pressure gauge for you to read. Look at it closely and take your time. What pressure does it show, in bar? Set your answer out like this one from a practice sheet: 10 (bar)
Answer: 1.25 (bar)
